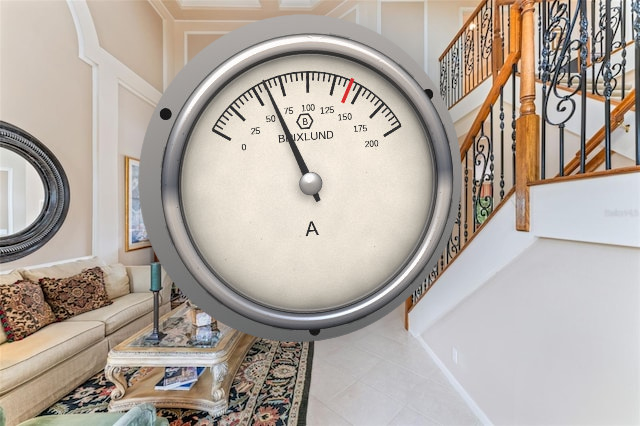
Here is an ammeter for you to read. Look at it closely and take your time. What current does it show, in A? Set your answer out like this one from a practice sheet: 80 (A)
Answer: 60 (A)
